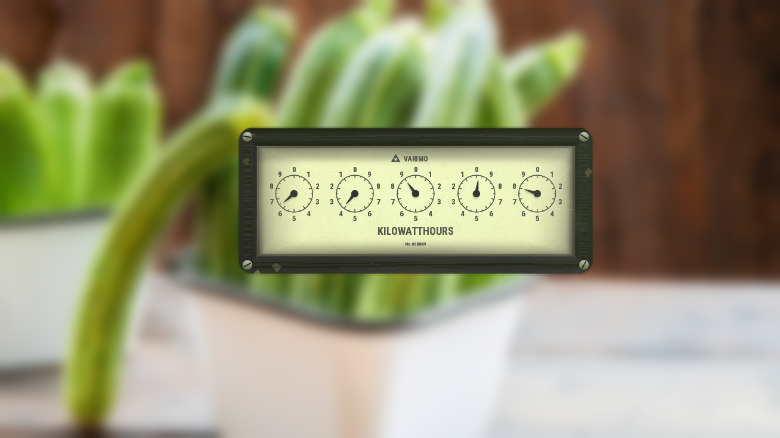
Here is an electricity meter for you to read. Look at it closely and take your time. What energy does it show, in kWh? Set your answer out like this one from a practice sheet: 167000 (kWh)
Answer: 63898 (kWh)
